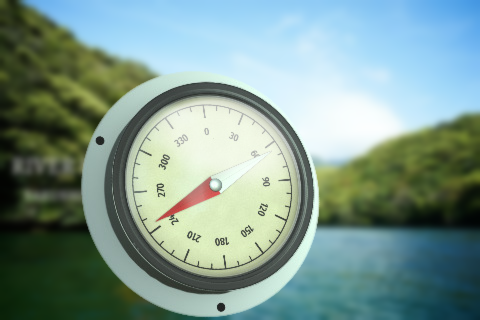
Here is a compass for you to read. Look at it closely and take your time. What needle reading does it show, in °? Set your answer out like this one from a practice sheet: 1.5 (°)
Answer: 245 (°)
